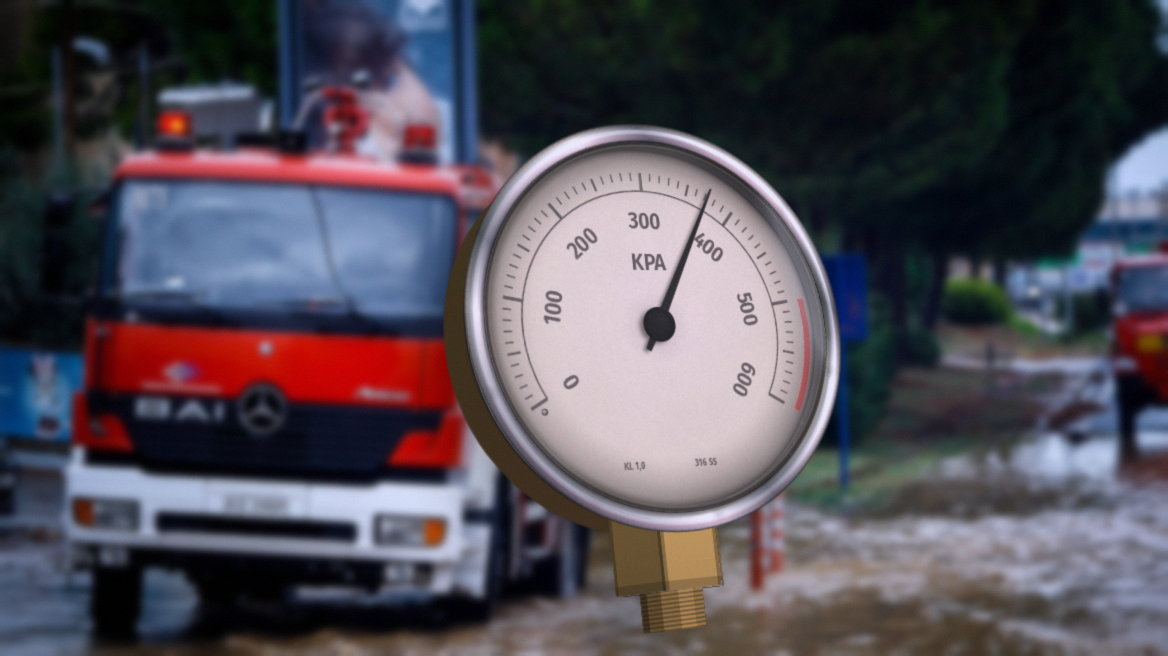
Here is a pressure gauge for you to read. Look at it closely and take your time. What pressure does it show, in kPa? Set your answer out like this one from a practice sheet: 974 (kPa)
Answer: 370 (kPa)
